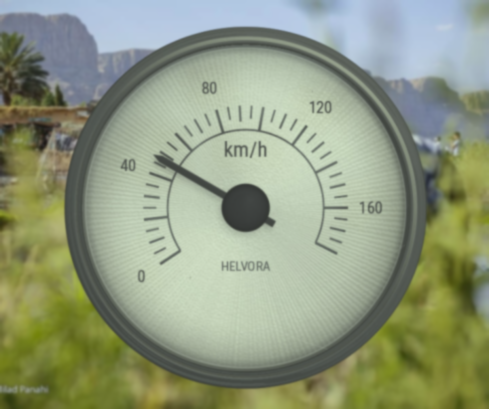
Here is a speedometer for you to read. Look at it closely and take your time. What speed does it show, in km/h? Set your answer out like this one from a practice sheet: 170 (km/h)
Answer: 47.5 (km/h)
